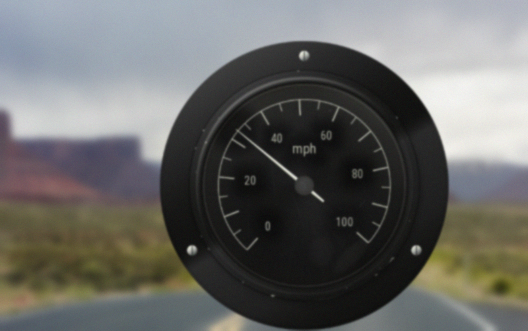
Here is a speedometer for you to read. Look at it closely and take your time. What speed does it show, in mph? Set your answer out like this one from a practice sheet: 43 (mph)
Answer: 32.5 (mph)
